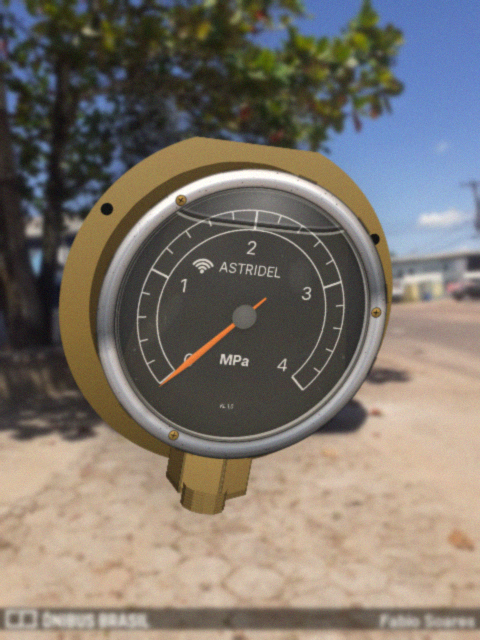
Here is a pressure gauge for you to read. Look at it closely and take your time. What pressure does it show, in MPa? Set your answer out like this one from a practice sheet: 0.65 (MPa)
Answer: 0 (MPa)
